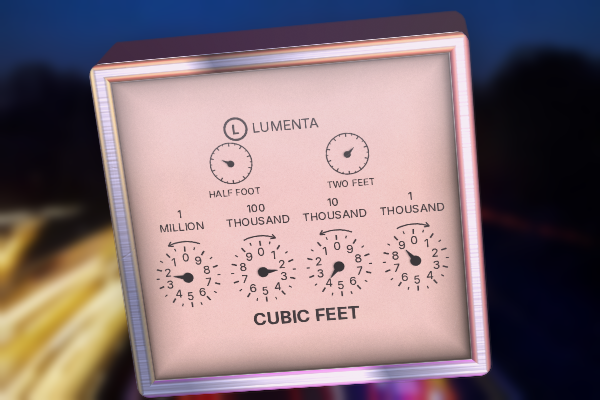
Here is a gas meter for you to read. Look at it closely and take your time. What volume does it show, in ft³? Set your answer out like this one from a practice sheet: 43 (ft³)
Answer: 223900 (ft³)
